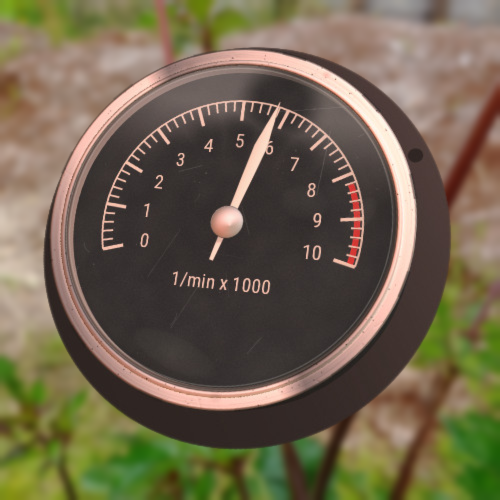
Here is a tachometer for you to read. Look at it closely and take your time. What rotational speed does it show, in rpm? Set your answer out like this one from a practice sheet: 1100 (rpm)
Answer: 5800 (rpm)
